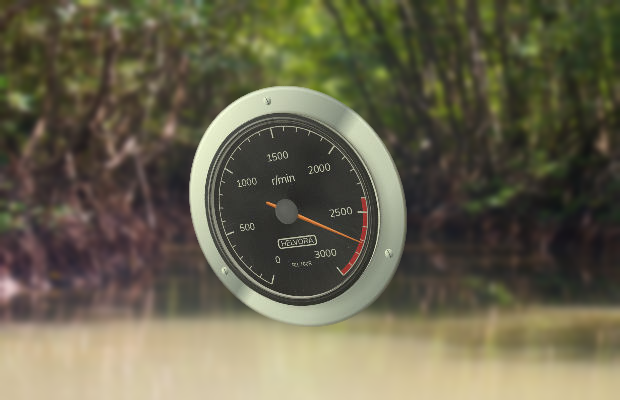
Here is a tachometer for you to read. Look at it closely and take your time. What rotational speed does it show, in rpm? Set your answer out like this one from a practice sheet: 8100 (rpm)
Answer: 2700 (rpm)
